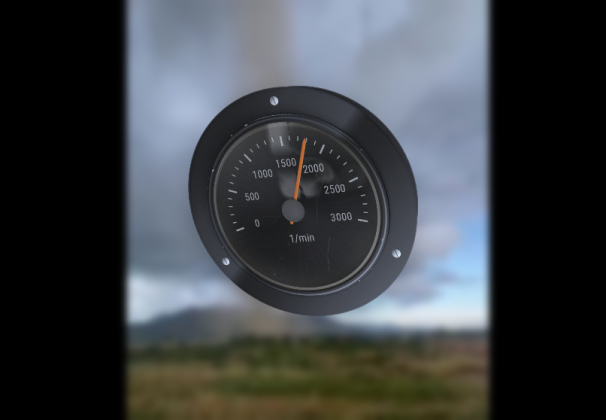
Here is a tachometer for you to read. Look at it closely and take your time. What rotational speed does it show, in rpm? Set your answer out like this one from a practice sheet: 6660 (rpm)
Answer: 1800 (rpm)
